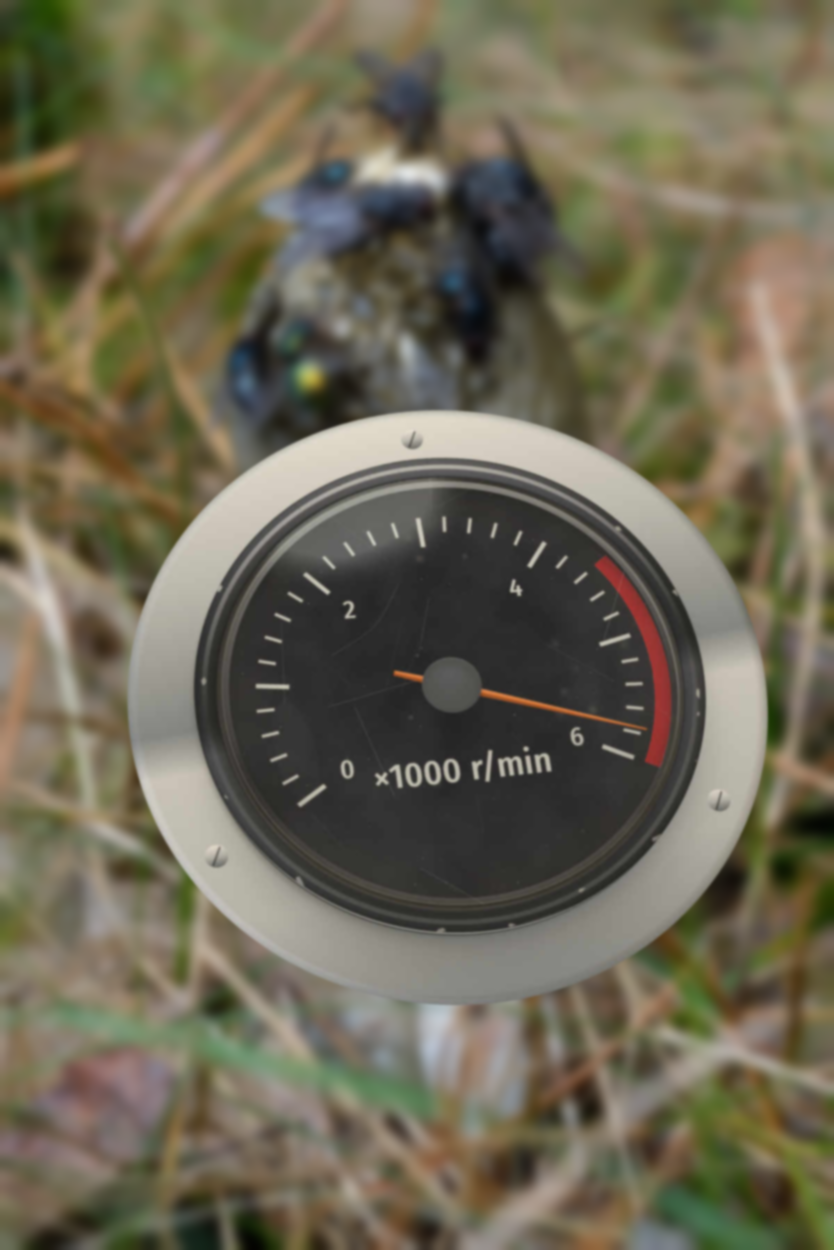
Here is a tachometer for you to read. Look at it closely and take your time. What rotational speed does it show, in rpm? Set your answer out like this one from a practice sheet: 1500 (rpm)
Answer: 5800 (rpm)
